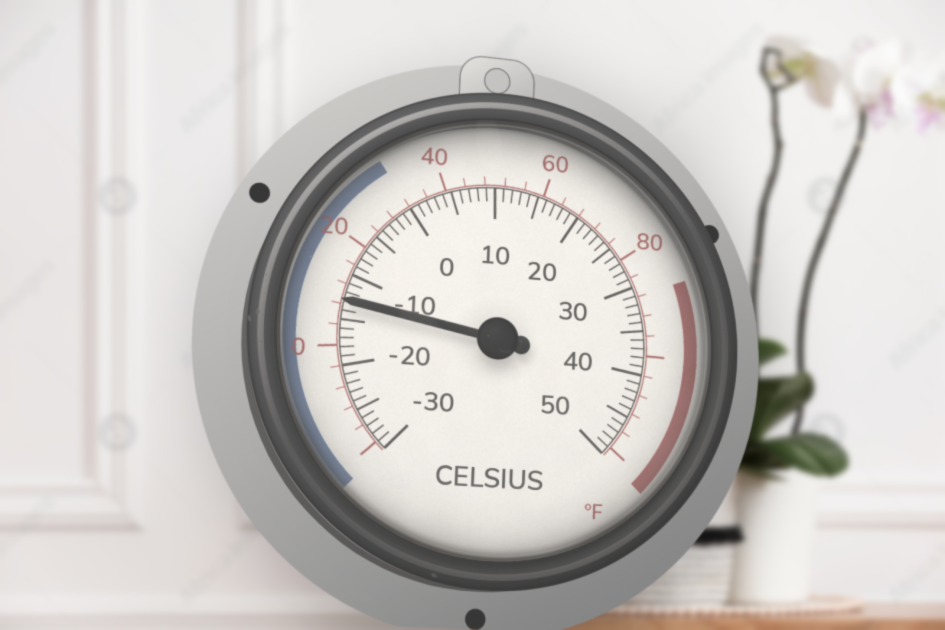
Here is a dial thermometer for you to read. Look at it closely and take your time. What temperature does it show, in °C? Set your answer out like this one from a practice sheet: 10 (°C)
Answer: -13 (°C)
